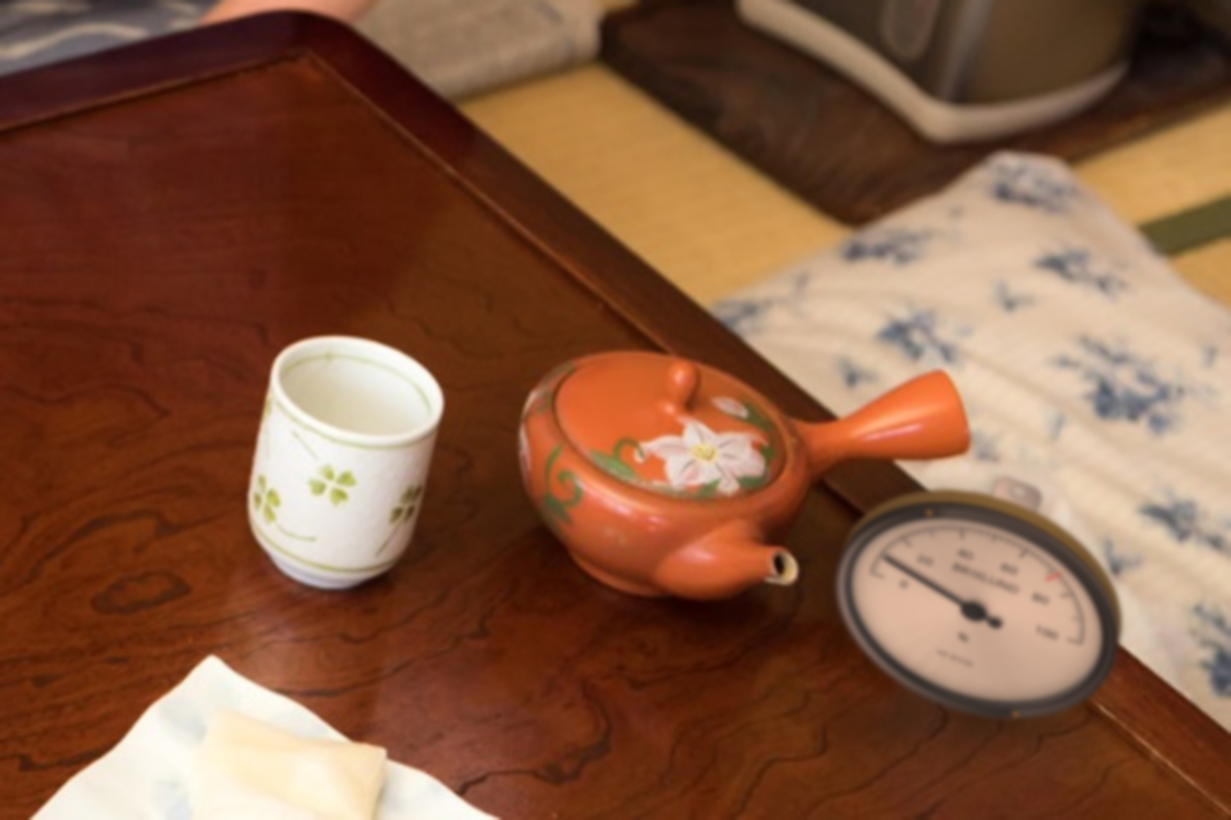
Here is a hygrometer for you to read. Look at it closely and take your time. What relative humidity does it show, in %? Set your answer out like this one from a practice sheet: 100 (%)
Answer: 10 (%)
